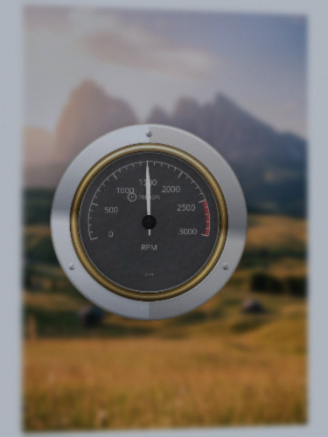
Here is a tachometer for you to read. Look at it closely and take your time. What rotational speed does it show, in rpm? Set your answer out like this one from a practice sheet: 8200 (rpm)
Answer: 1500 (rpm)
